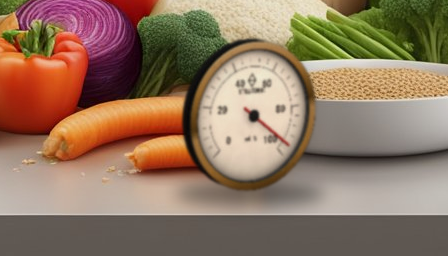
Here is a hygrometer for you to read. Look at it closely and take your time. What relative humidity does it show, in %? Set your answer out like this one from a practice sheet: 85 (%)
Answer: 96 (%)
